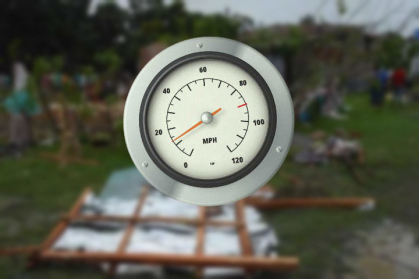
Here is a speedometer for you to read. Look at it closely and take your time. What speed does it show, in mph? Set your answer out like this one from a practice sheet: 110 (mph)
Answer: 12.5 (mph)
